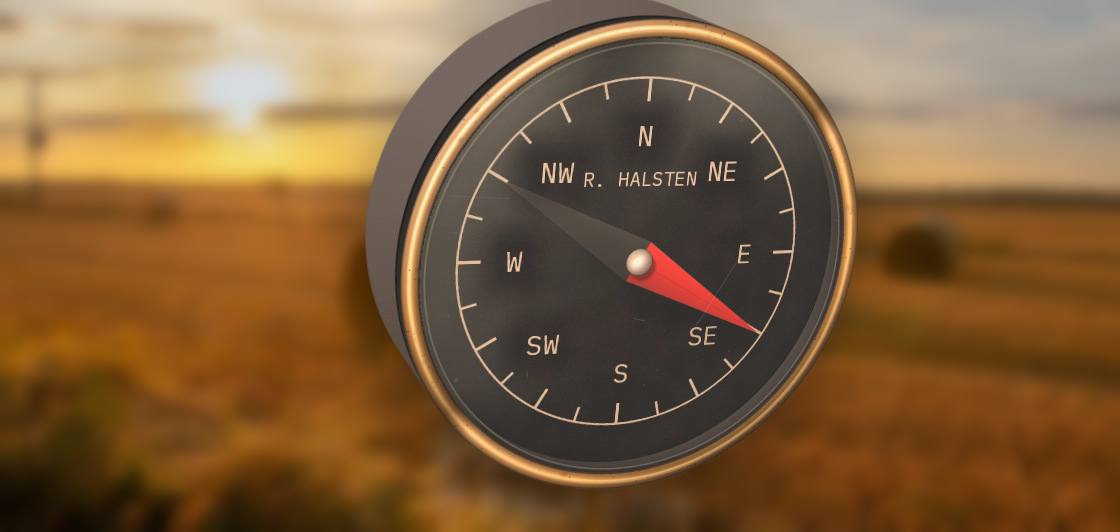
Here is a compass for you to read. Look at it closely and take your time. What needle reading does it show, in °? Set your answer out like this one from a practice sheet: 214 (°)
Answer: 120 (°)
